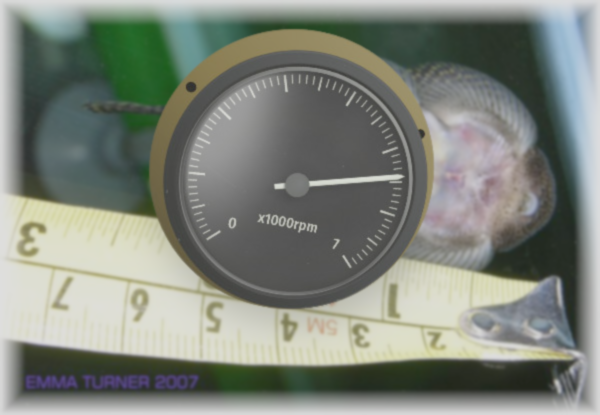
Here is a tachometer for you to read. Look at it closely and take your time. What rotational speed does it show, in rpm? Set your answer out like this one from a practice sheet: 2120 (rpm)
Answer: 5400 (rpm)
